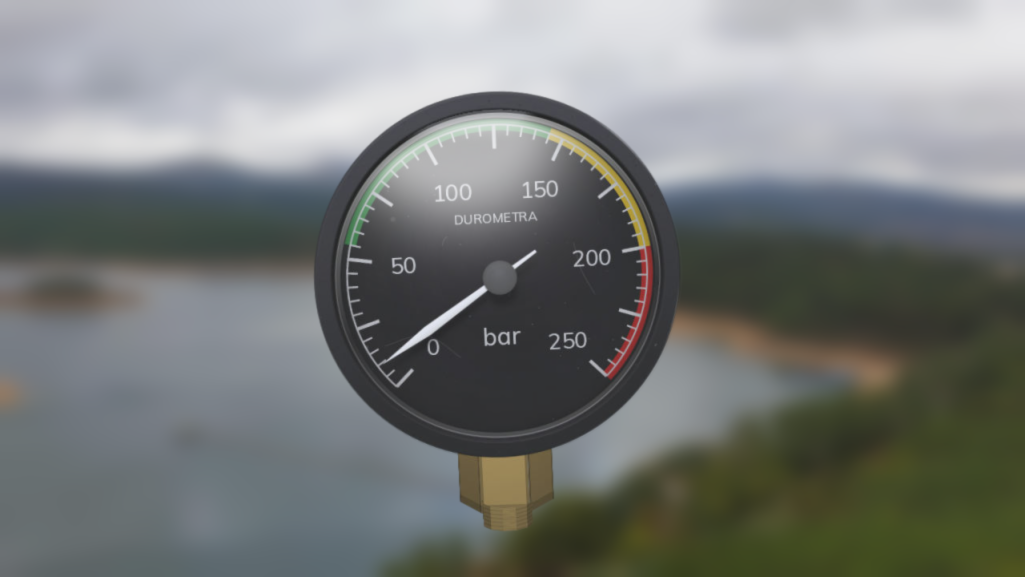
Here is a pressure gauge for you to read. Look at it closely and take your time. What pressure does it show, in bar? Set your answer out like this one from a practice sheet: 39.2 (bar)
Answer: 10 (bar)
